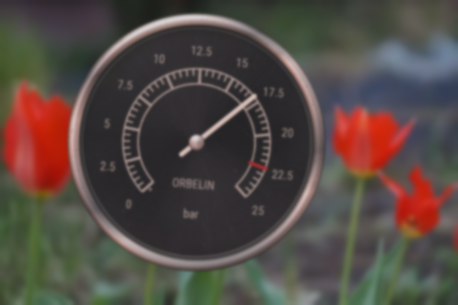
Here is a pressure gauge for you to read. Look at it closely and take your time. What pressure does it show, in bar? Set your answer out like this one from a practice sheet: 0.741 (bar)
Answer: 17 (bar)
